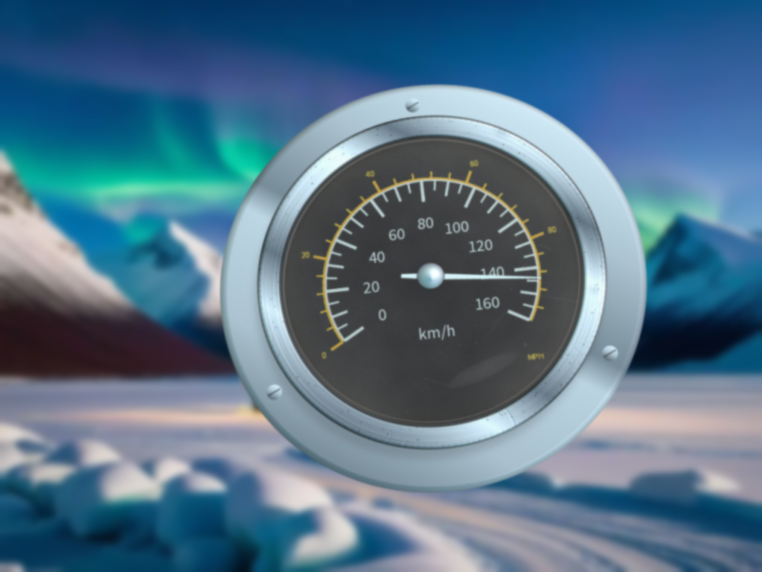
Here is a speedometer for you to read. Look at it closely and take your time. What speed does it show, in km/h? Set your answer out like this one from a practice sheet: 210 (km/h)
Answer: 145 (km/h)
